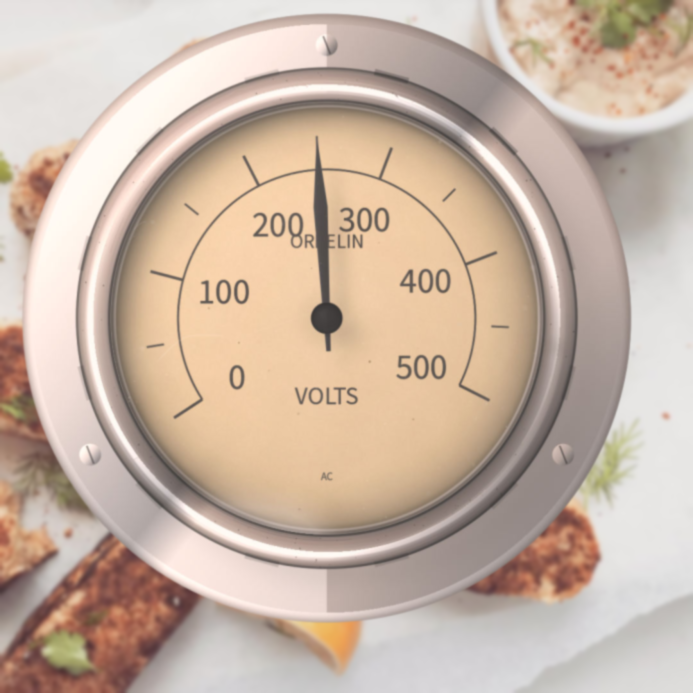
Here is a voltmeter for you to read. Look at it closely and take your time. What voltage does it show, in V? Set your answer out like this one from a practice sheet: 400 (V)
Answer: 250 (V)
